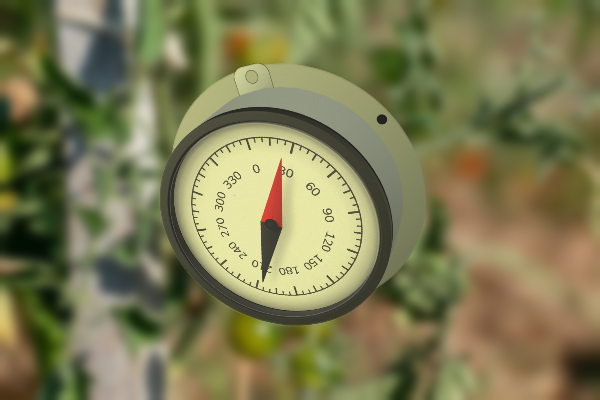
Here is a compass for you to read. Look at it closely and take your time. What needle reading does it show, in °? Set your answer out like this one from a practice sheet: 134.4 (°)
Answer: 25 (°)
